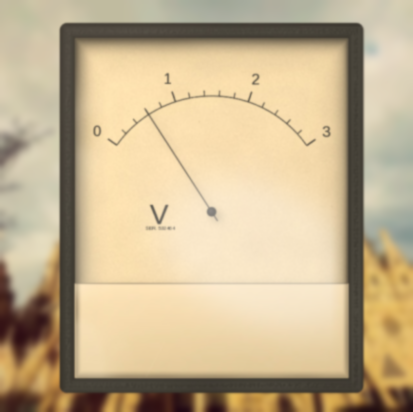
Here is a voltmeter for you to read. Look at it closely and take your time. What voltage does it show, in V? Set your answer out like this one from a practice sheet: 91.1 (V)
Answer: 0.6 (V)
